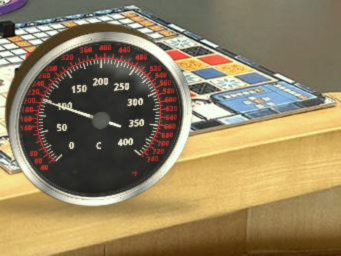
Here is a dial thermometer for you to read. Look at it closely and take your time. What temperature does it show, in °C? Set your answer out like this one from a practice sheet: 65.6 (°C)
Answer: 100 (°C)
